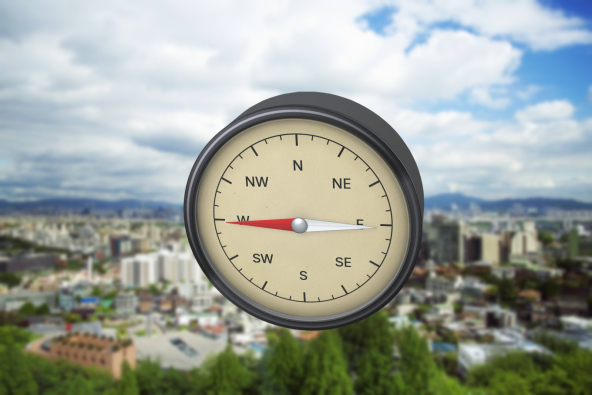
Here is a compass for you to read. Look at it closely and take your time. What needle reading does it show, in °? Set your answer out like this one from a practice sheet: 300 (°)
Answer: 270 (°)
